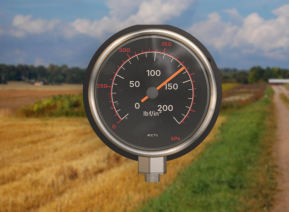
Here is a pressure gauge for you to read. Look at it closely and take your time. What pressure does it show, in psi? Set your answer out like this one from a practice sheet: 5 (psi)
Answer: 135 (psi)
